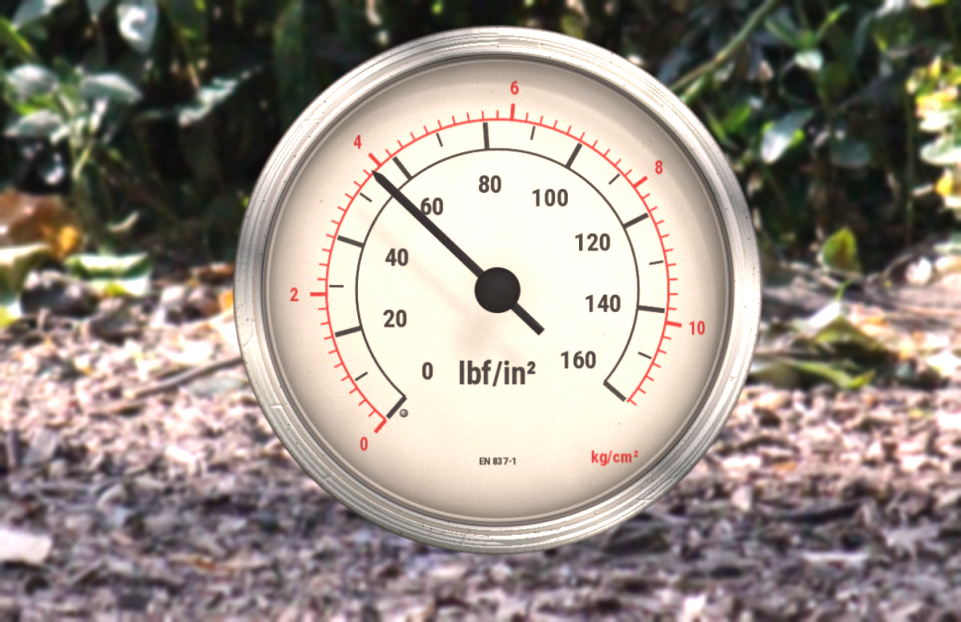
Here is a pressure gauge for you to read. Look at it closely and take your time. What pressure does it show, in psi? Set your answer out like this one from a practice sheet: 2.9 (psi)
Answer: 55 (psi)
